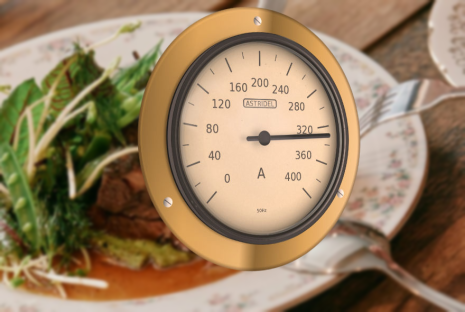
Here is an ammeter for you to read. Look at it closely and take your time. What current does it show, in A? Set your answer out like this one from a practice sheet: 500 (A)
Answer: 330 (A)
